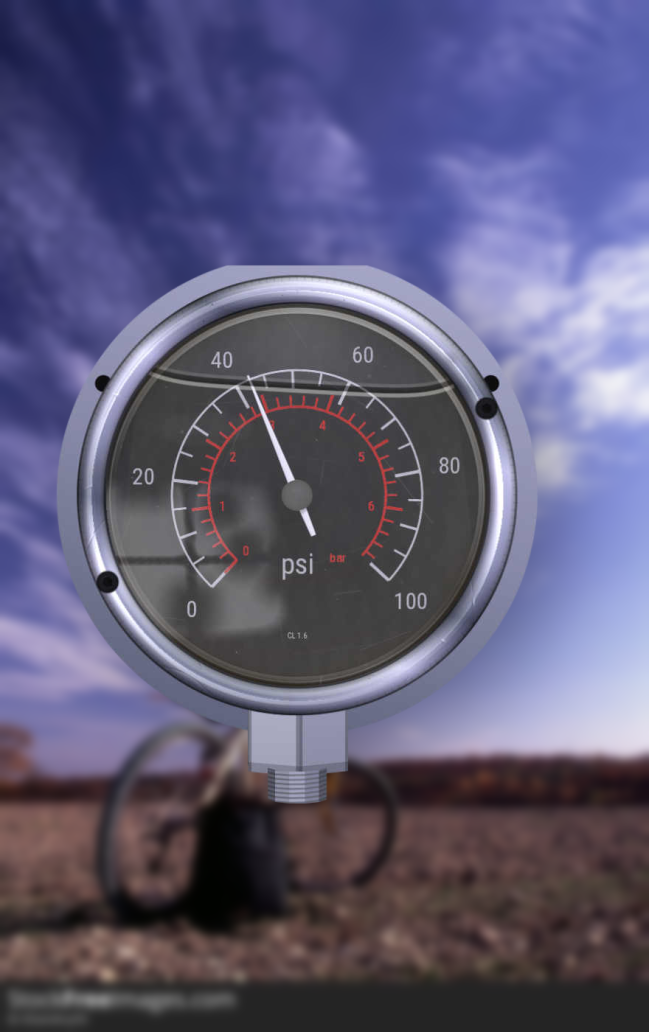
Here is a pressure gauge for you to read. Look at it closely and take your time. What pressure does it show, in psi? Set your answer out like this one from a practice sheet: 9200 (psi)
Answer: 42.5 (psi)
